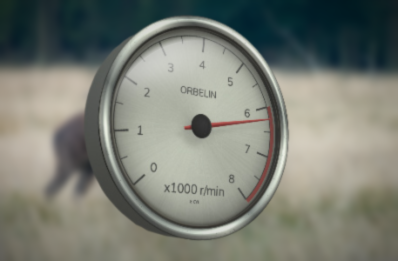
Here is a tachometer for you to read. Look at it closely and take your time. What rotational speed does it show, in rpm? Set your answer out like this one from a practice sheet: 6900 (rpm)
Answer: 6250 (rpm)
